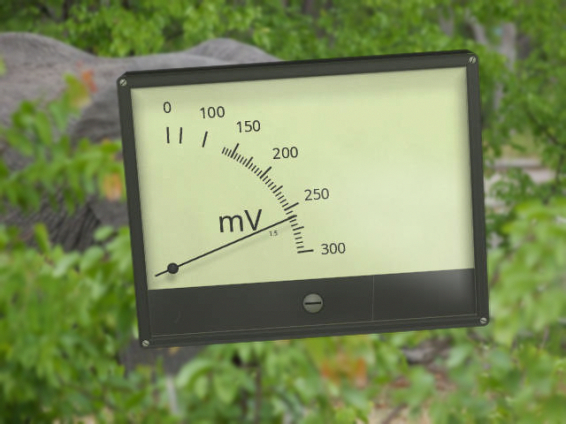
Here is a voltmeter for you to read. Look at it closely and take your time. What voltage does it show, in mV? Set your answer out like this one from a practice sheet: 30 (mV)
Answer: 260 (mV)
